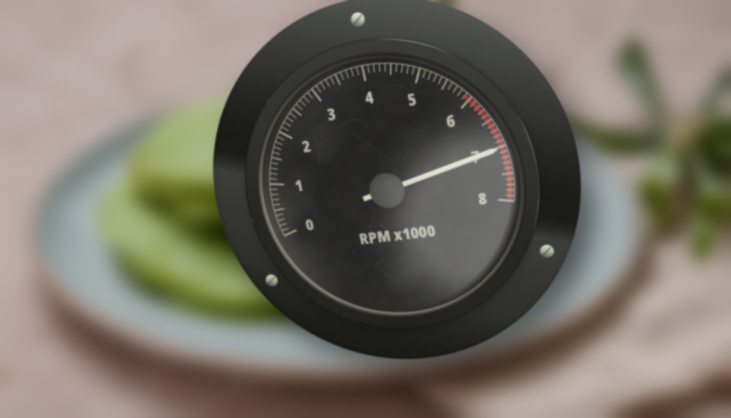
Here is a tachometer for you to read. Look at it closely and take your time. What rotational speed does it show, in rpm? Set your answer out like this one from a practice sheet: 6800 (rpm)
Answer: 7000 (rpm)
